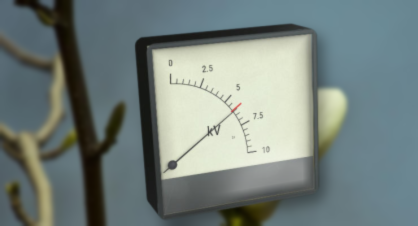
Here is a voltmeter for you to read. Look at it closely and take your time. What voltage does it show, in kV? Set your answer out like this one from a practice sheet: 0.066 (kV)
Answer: 6 (kV)
